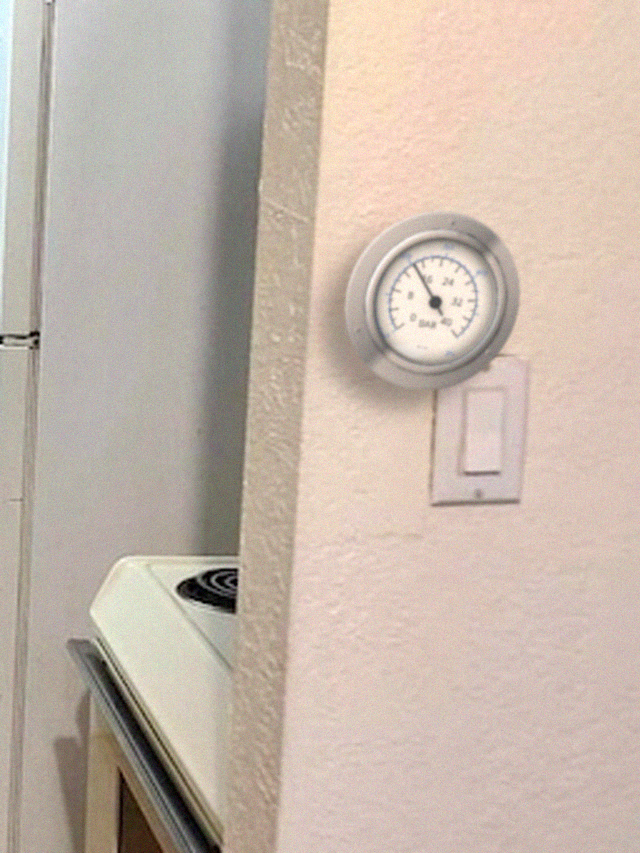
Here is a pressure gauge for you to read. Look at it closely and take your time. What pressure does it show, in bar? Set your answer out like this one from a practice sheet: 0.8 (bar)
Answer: 14 (bar)
